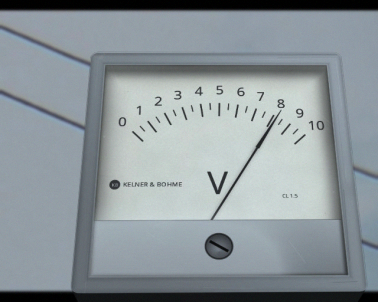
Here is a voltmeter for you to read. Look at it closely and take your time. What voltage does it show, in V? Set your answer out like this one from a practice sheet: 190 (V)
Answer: 8.25 (V)
